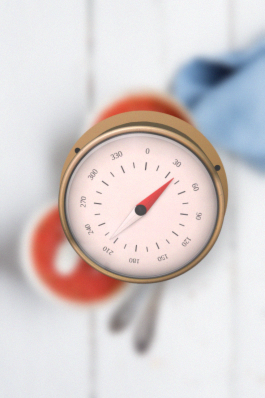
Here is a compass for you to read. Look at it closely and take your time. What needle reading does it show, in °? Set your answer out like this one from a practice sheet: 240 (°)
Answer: 37.5 (°)
